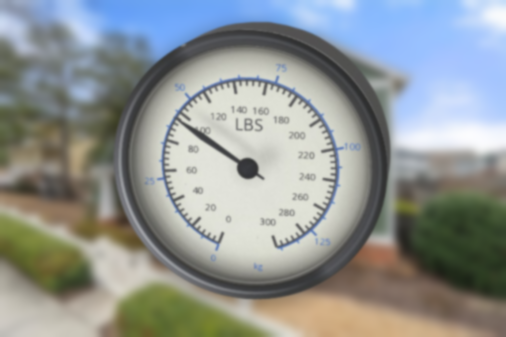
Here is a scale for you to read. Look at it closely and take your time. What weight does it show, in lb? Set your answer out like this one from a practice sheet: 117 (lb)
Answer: 96 (lb)
